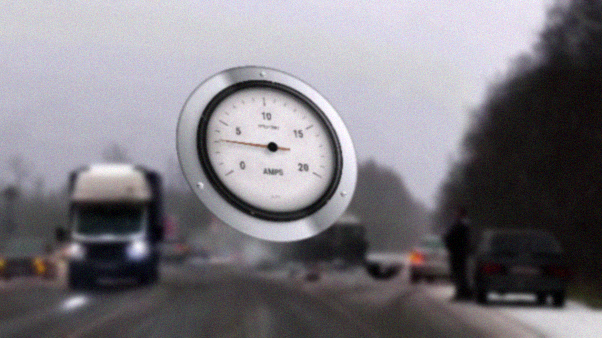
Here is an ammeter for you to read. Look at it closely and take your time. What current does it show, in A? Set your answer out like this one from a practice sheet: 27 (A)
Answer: 3 (A)
